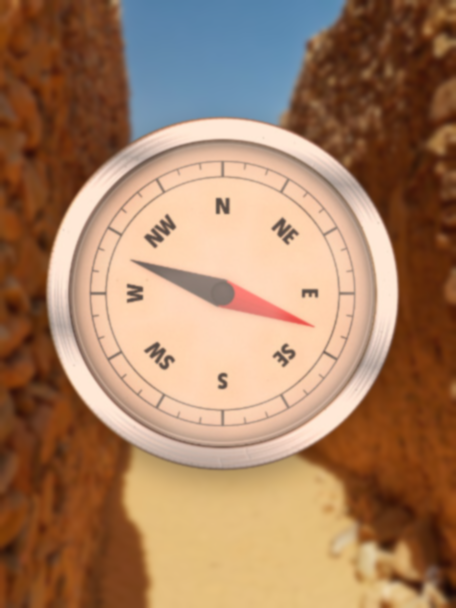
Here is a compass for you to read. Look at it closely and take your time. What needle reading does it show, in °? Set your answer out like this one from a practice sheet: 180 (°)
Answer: 110 (°)
